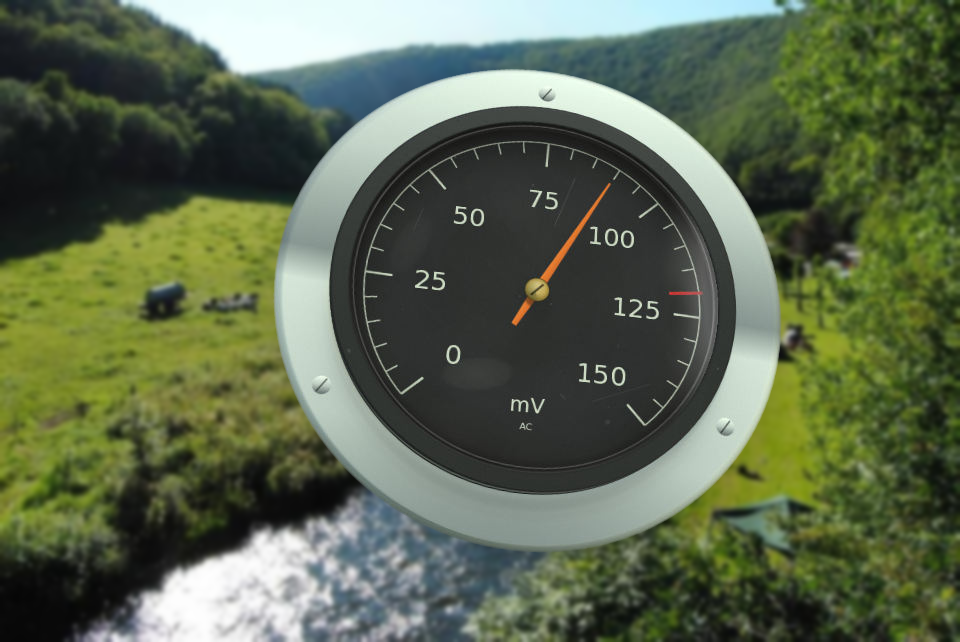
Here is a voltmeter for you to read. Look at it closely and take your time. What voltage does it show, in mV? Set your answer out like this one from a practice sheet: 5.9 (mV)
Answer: 90 (mV)
